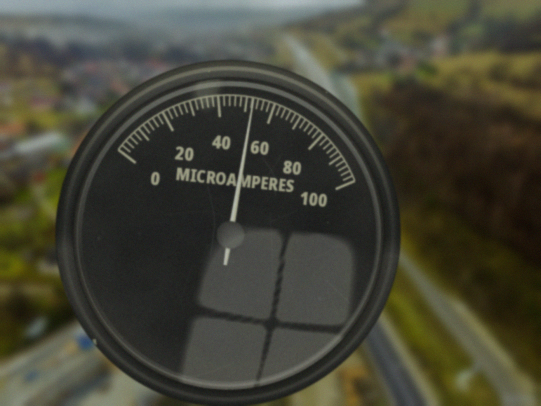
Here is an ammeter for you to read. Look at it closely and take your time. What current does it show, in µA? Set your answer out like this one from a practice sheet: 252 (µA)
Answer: 52 (µA)
